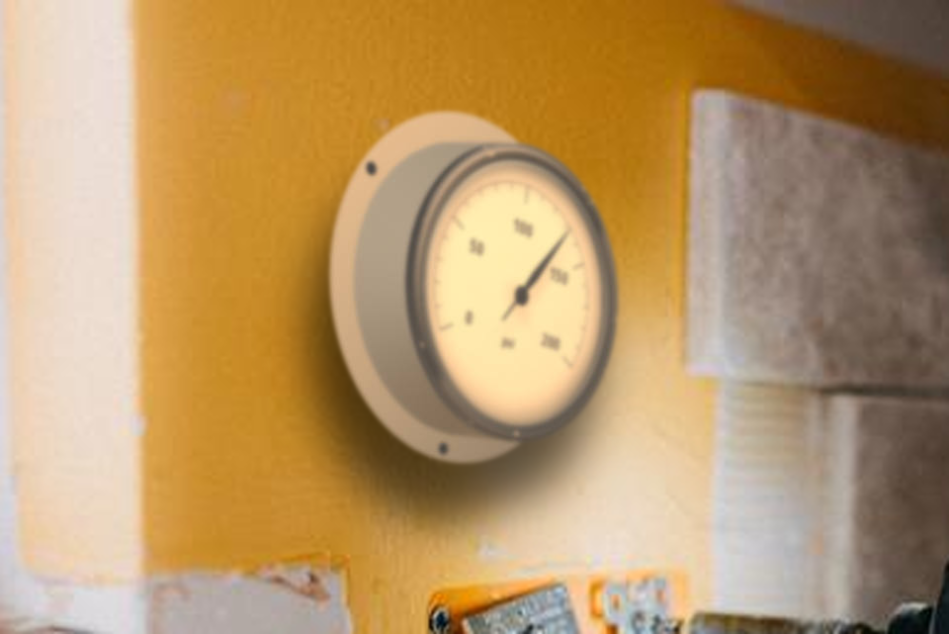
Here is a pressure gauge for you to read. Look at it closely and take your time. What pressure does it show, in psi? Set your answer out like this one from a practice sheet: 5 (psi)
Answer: 130 (psi)
